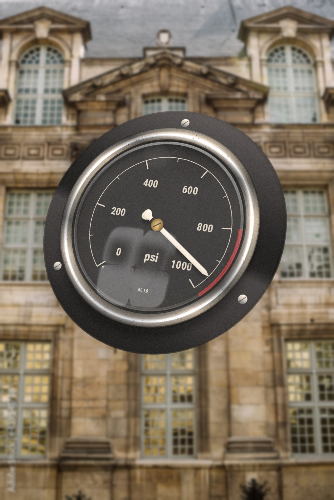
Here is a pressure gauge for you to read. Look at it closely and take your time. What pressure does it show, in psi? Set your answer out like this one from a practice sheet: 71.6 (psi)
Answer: 950 (psi)
